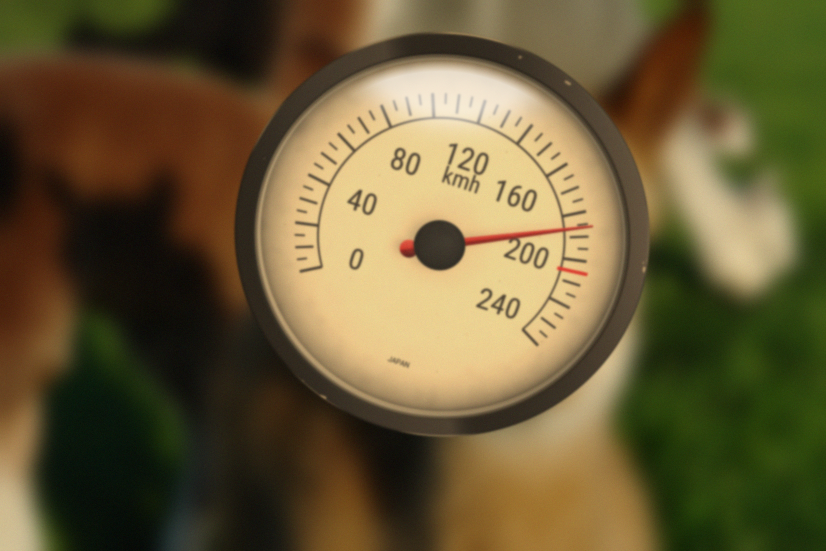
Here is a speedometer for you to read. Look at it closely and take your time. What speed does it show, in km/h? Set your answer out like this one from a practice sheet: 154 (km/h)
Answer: 185 (km/h)
